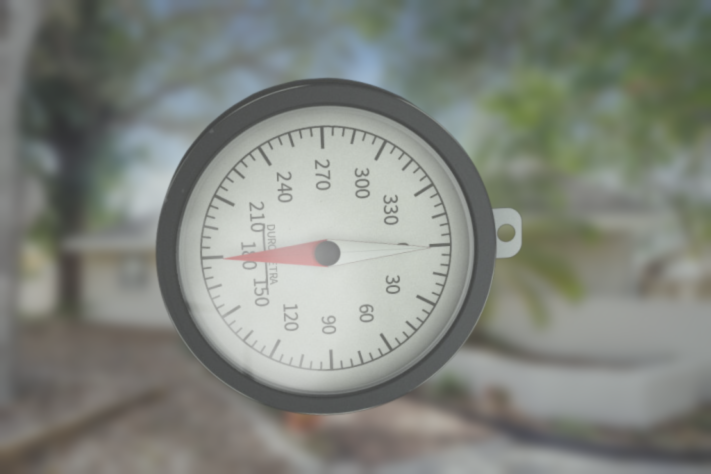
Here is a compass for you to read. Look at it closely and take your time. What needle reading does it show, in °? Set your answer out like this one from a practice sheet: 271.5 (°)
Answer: 180 (°)
